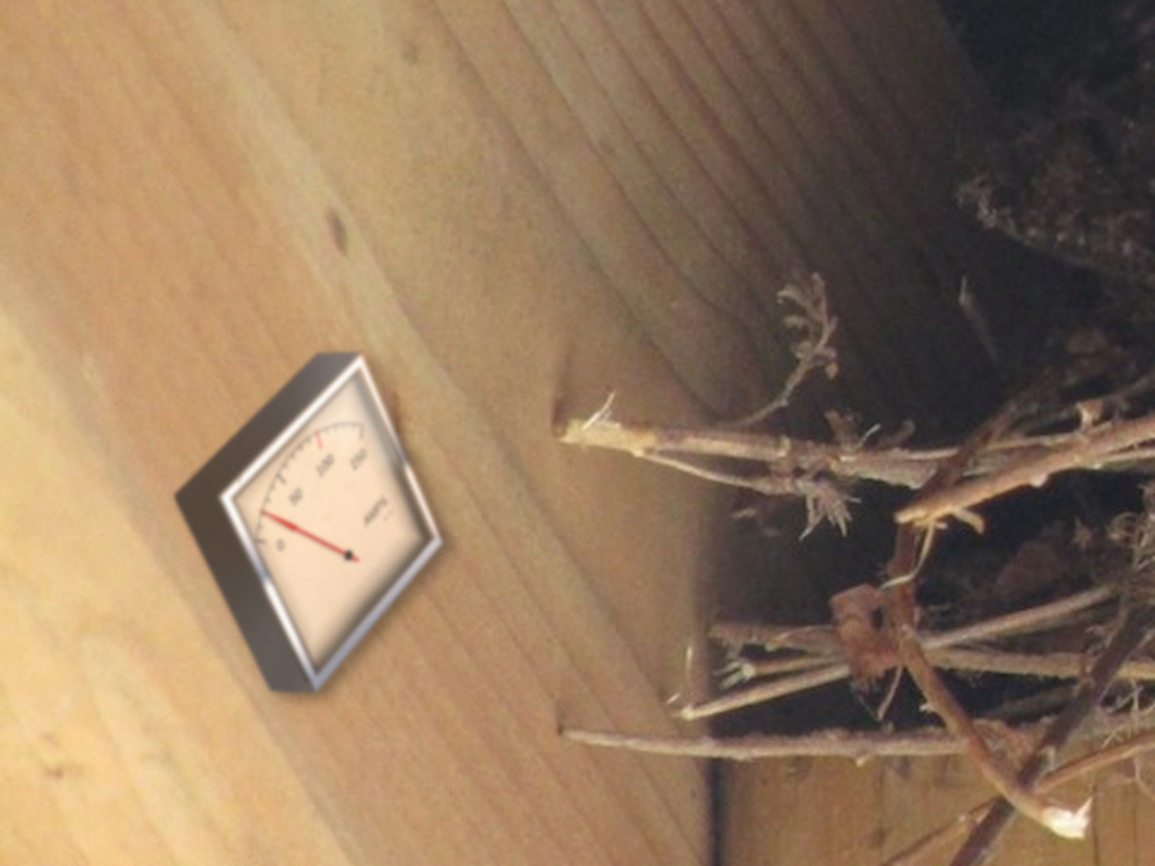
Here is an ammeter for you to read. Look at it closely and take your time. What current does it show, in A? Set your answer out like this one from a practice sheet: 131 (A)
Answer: 20 (A)
